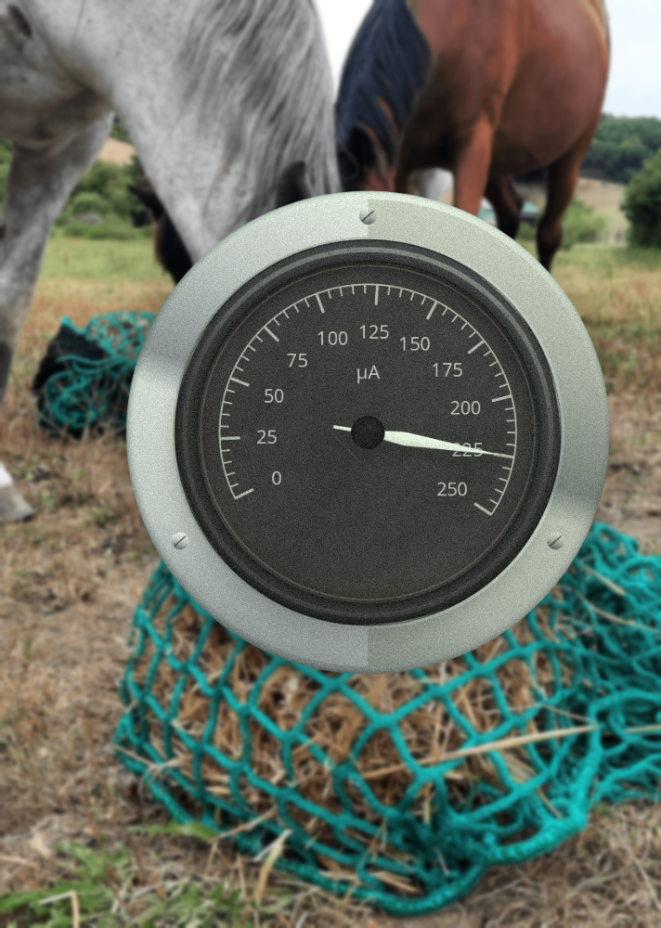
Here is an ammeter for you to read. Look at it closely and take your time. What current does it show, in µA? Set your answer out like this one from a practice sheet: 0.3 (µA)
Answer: 225 (µA)
